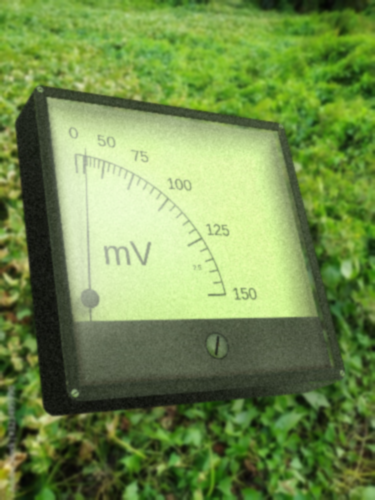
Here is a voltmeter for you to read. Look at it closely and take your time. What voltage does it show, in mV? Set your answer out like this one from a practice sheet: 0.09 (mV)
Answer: 25 (mV)
